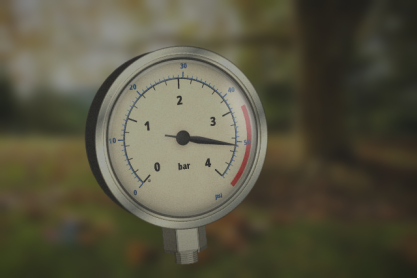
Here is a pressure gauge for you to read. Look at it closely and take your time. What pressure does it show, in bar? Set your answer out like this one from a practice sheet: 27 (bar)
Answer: 3.5 (bar)
